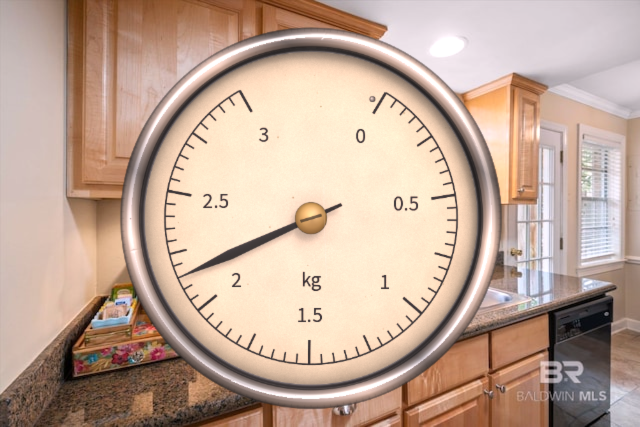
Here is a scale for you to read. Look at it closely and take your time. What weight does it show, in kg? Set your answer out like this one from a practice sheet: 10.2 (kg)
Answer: 2.15 (kg)
